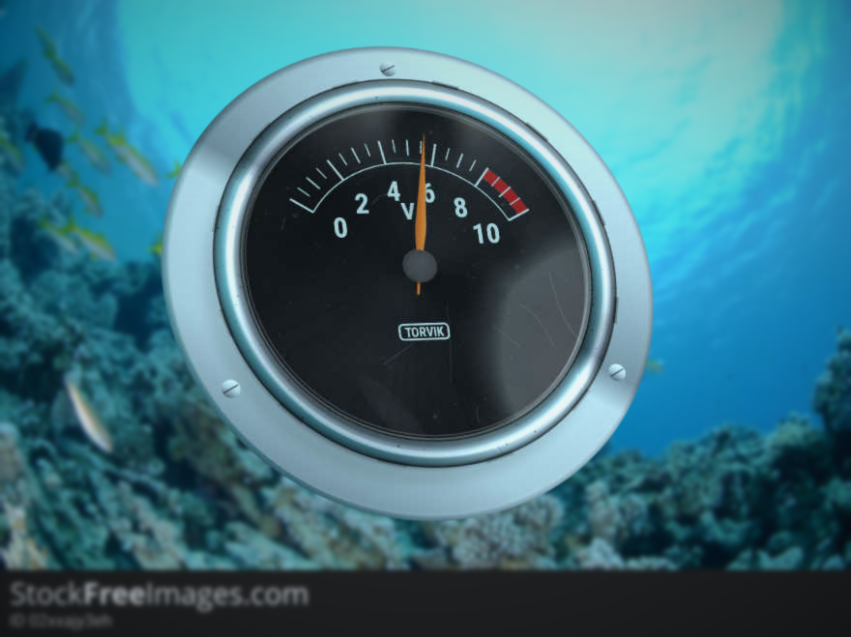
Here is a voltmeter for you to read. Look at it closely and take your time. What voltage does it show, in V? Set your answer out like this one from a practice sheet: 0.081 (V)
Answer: 5.5 (V)
